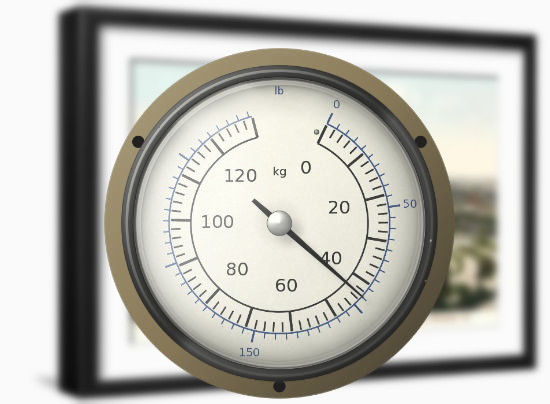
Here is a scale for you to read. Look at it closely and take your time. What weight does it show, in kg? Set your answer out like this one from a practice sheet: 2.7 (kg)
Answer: 43 (kg)
